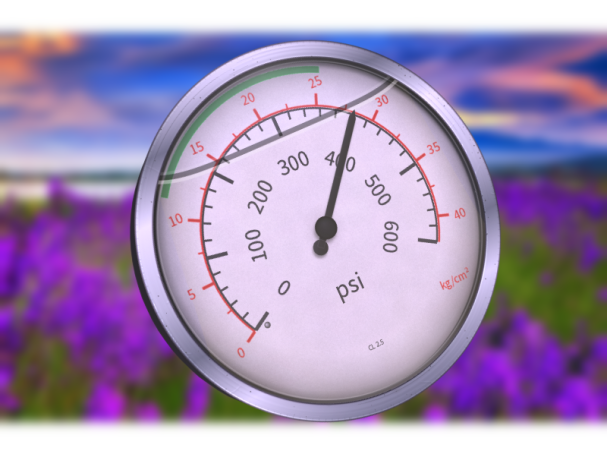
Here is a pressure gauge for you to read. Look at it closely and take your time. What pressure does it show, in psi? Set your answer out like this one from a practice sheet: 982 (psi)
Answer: 400 (psi)
